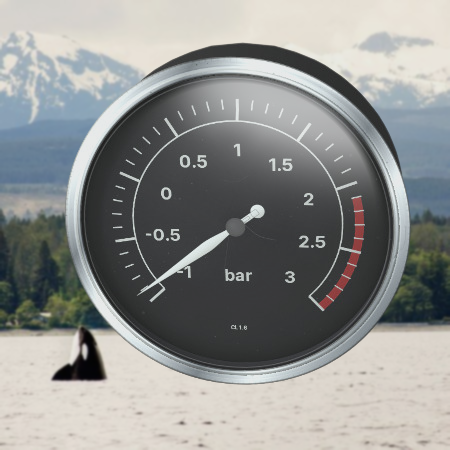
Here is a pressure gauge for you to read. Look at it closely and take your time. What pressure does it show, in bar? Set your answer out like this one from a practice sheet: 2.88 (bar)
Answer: -0.9 (bar)
